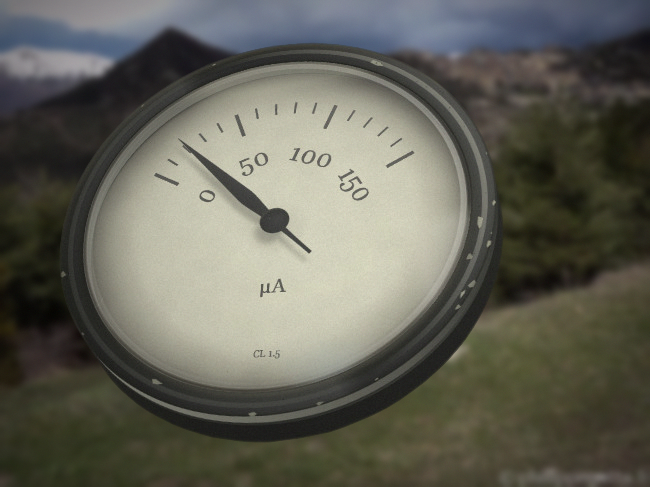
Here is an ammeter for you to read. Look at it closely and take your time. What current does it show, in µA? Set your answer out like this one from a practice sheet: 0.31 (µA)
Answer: 20 (µA)
